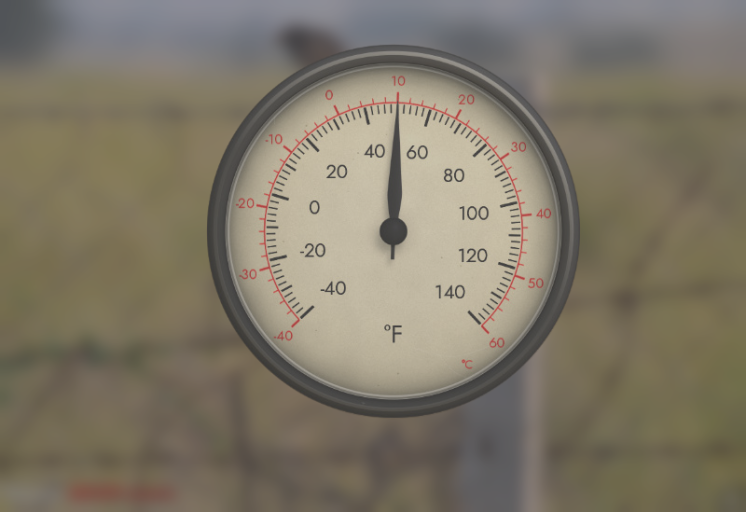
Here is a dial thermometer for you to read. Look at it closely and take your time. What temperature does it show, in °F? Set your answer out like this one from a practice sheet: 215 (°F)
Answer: 50 (°F)
